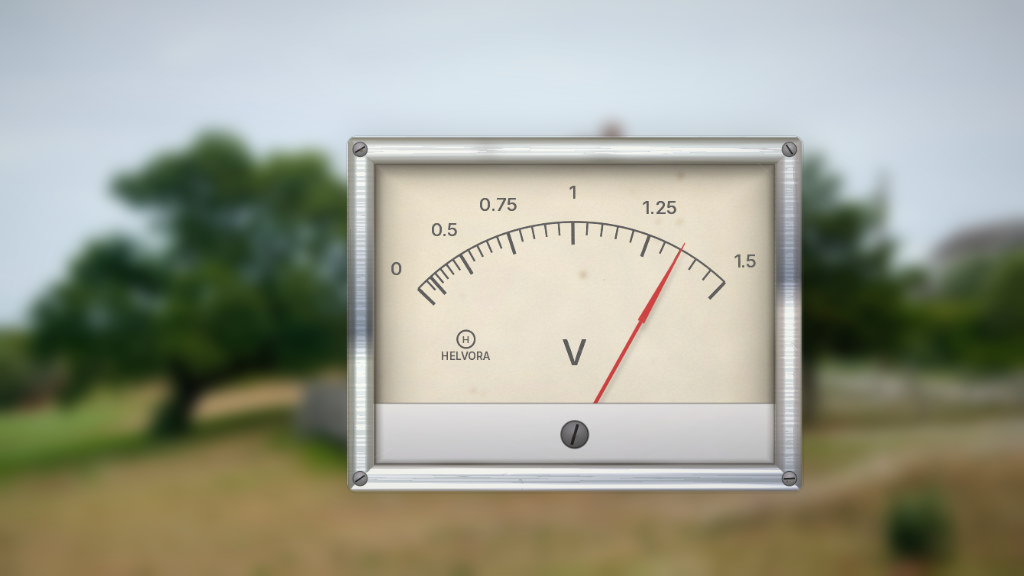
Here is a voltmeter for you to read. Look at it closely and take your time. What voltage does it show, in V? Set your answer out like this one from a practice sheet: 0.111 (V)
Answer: 1.35 (V)
